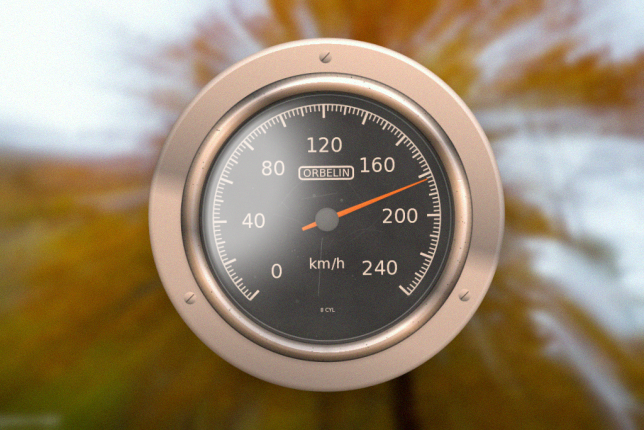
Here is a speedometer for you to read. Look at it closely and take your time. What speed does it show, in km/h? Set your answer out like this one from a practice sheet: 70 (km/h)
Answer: 182 (km/h)
